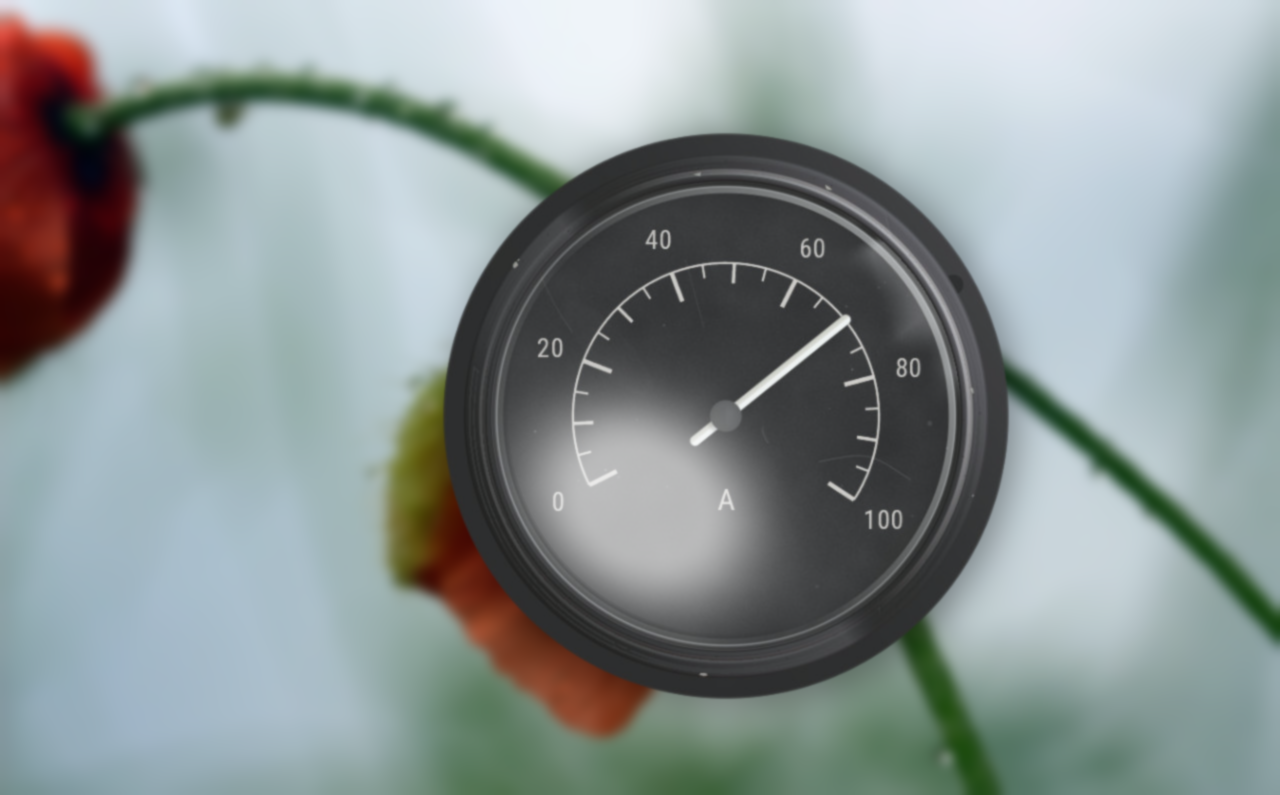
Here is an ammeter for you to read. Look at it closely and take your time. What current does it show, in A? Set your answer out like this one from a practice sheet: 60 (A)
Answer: 70 (A)
